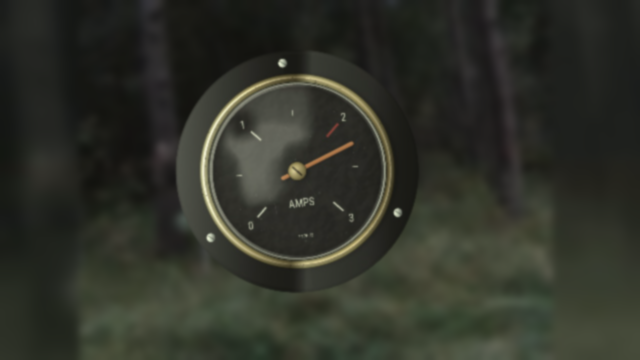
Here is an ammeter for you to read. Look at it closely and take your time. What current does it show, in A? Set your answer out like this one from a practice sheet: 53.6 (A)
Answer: 2.25 (A)
